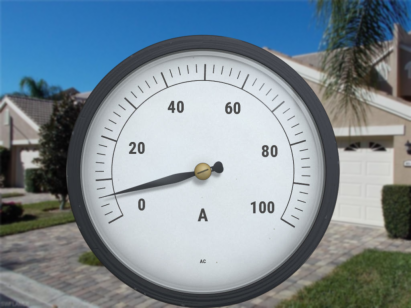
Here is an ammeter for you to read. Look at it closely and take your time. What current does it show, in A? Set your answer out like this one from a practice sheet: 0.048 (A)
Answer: 6 (A)
